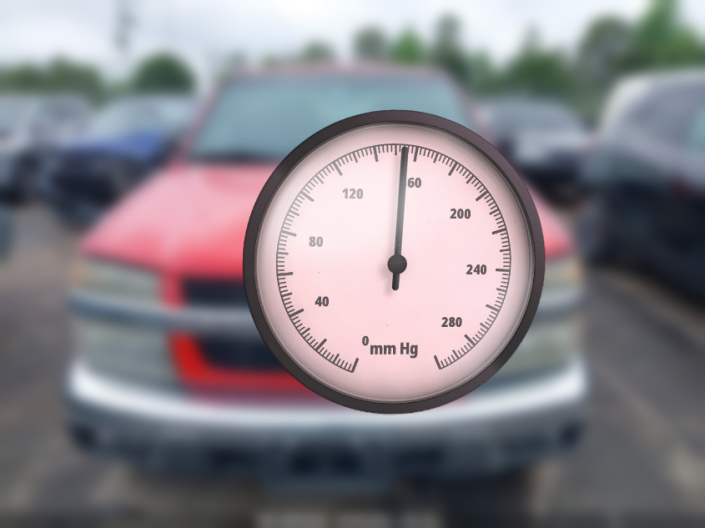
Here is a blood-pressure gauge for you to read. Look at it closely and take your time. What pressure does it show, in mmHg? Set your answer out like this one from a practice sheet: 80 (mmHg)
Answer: 154 (mmHg)
